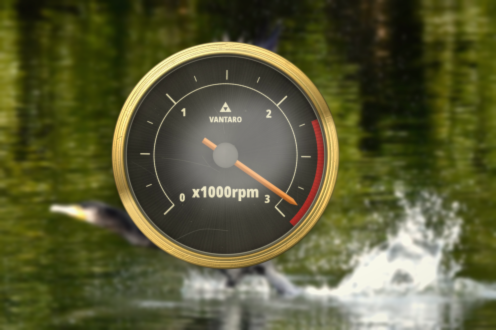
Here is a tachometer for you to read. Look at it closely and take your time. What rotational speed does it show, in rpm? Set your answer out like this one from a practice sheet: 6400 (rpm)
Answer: 2875 (rpm)
